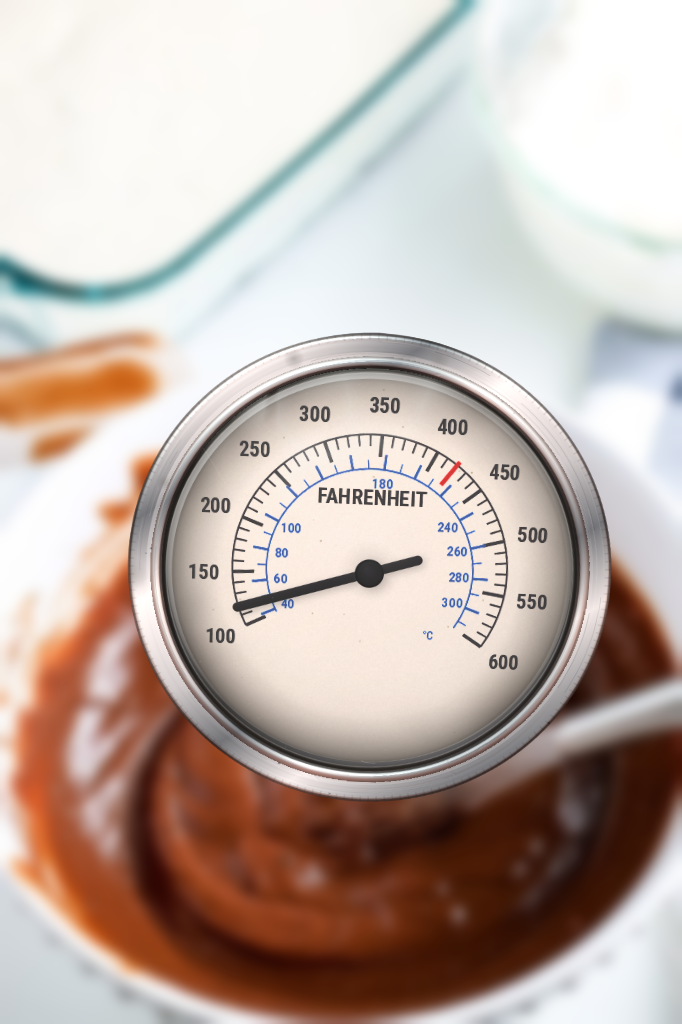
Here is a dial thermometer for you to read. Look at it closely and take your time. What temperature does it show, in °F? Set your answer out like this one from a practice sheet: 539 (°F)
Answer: 120 (°F)
